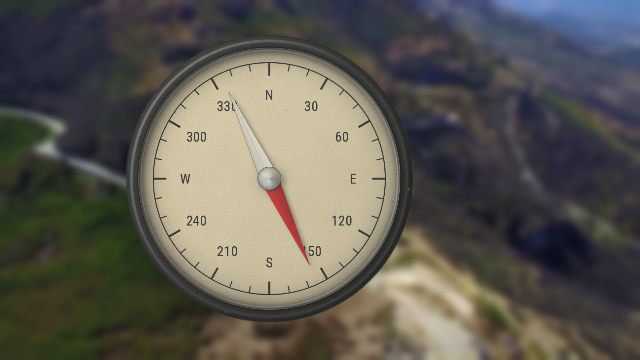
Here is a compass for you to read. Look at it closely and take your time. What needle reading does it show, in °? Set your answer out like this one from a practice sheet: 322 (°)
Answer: 155 (°)
